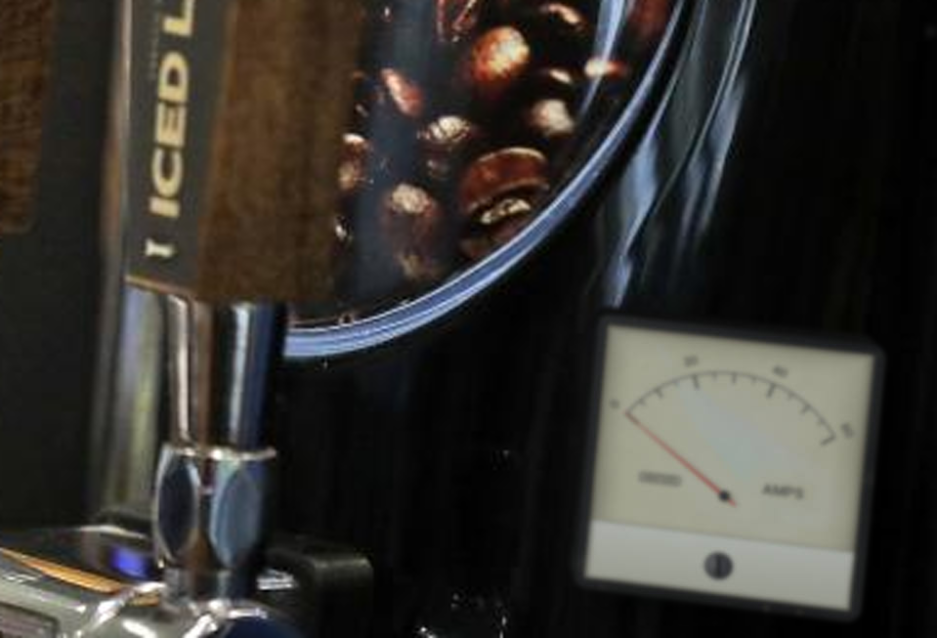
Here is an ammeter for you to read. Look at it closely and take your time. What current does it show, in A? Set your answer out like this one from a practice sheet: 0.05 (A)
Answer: 0 (A)
